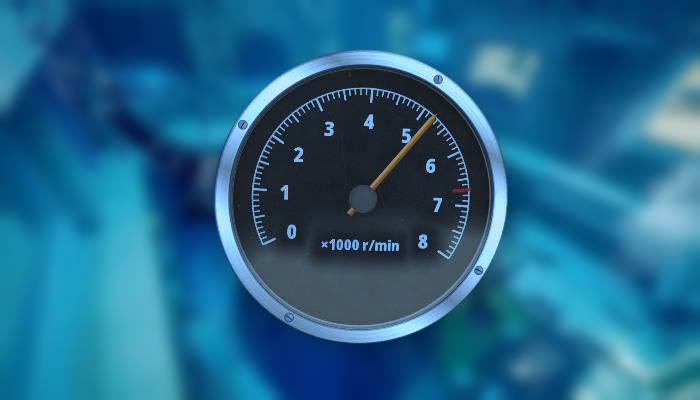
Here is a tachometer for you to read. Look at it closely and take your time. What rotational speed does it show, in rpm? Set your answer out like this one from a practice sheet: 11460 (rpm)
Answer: 5200 (rpm)
